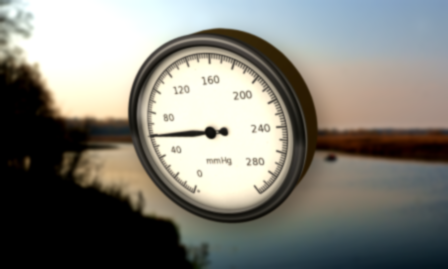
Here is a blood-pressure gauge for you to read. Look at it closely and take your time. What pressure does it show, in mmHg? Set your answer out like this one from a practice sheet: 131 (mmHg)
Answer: 60 (mmHg)
